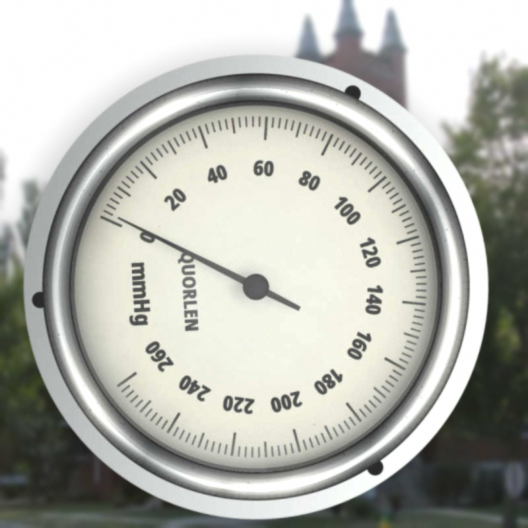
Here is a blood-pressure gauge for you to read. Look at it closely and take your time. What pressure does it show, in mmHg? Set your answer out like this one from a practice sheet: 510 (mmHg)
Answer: 2 (mmHg)
